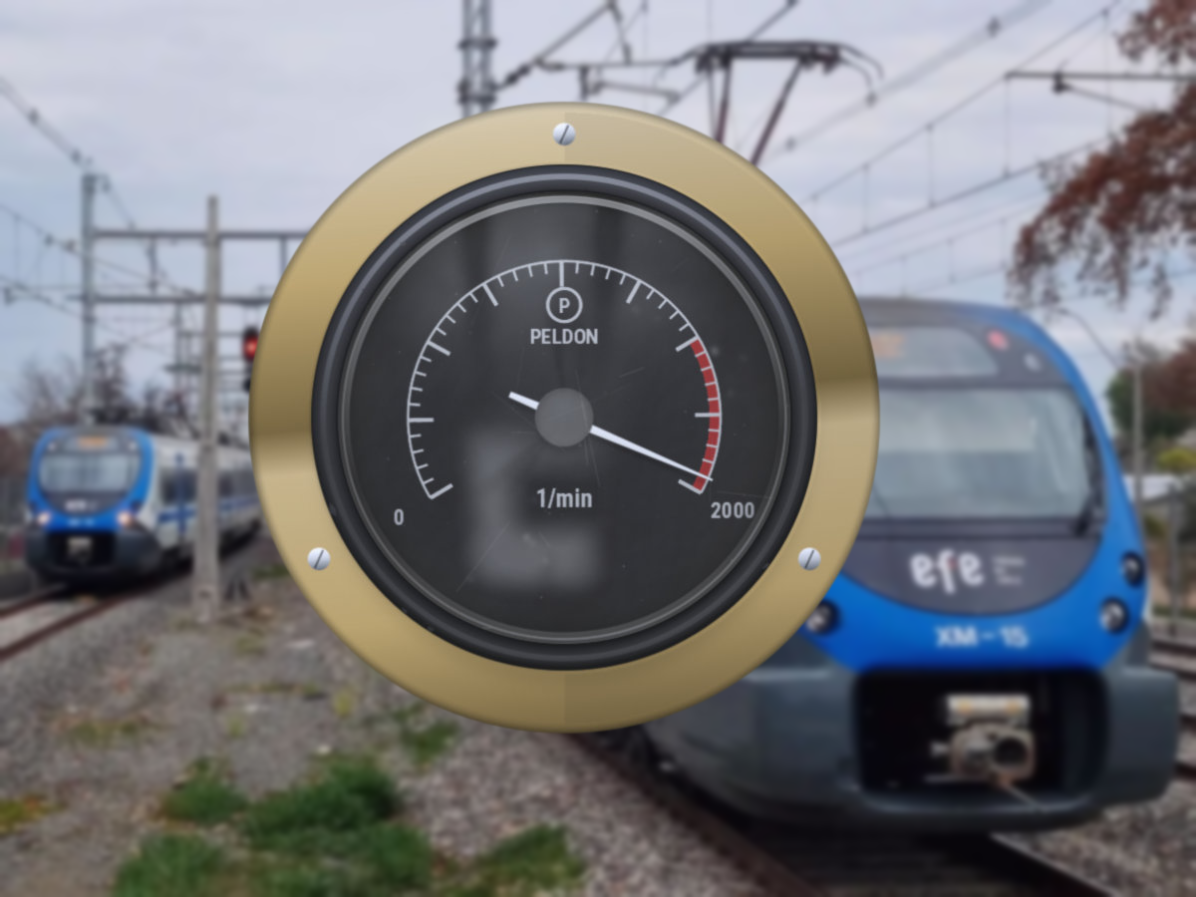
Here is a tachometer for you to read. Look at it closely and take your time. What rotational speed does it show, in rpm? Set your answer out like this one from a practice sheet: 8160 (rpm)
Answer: 1950 (rpm)
